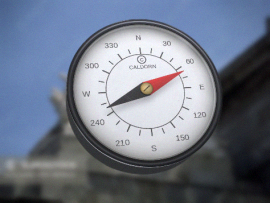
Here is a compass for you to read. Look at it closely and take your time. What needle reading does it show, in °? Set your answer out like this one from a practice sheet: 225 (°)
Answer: 67.5 (°)
